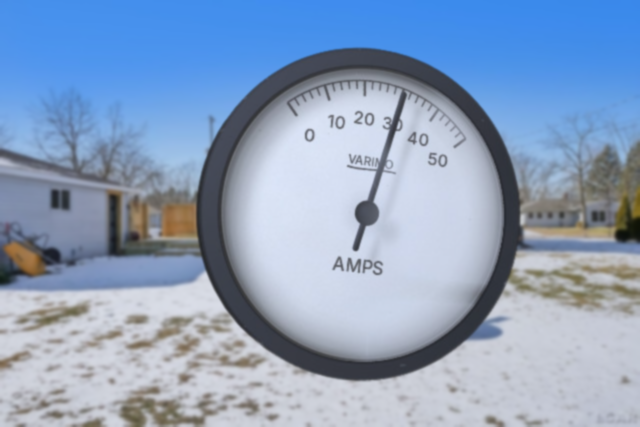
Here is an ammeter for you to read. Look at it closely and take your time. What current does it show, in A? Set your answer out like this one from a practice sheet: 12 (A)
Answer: 30 (A)
